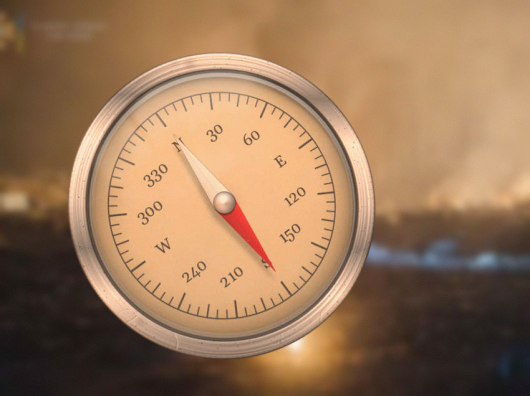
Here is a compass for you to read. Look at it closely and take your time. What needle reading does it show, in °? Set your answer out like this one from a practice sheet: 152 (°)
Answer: 180 (°)
